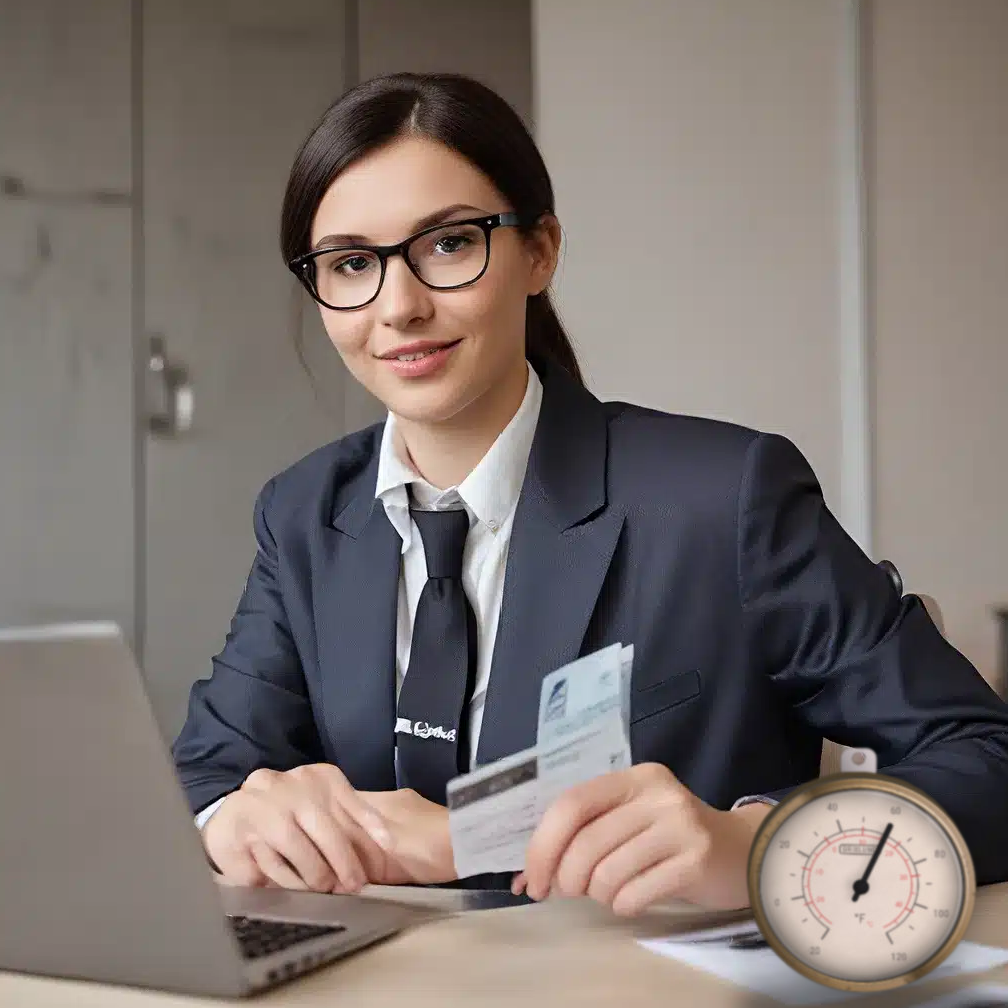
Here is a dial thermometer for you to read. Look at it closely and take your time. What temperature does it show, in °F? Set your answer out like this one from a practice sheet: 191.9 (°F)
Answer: 60 (°F)
